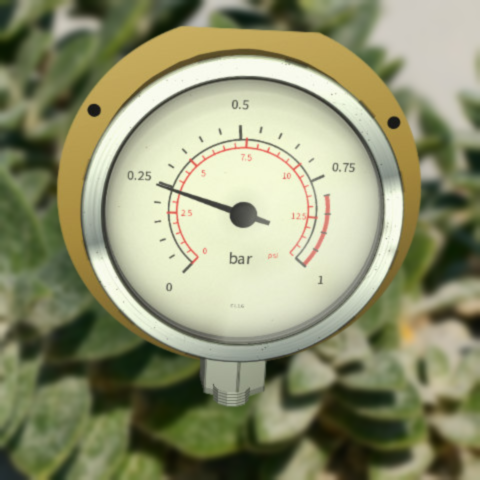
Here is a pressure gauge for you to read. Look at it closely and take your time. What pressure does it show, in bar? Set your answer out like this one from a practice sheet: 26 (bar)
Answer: 0.25 (bar)
